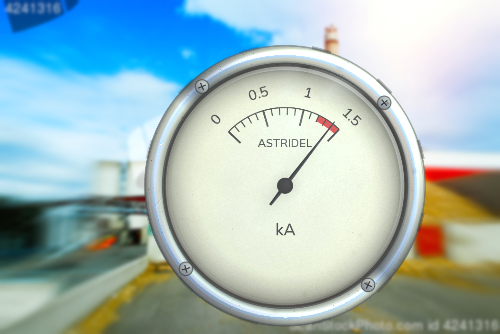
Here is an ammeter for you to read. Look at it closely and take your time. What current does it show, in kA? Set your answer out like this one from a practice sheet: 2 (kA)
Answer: 1.4 (kA)
